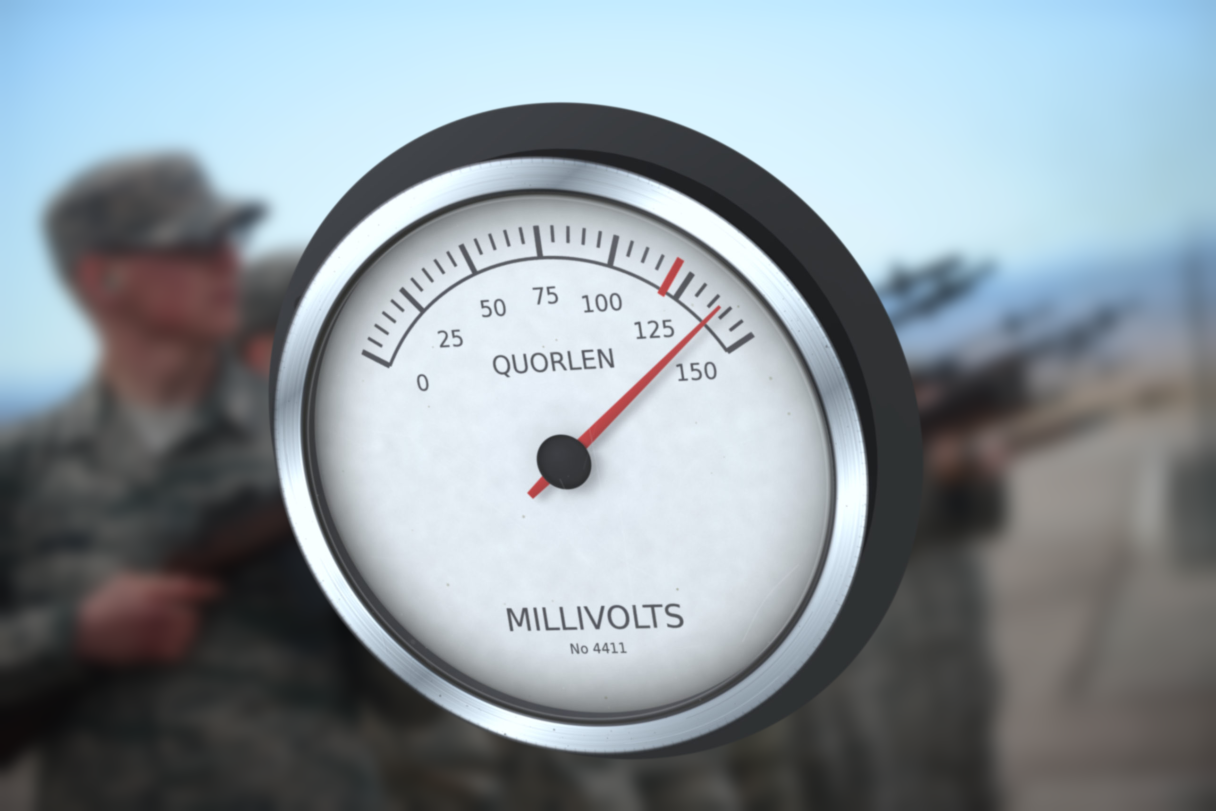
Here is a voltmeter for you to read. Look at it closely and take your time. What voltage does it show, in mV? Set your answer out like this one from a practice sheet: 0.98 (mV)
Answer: 137.5 (mV)
